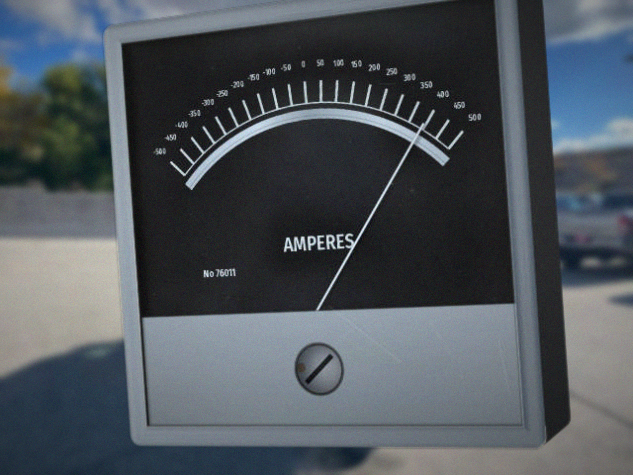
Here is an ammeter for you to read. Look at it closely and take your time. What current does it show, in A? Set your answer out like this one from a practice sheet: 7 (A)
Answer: 400 (A)
